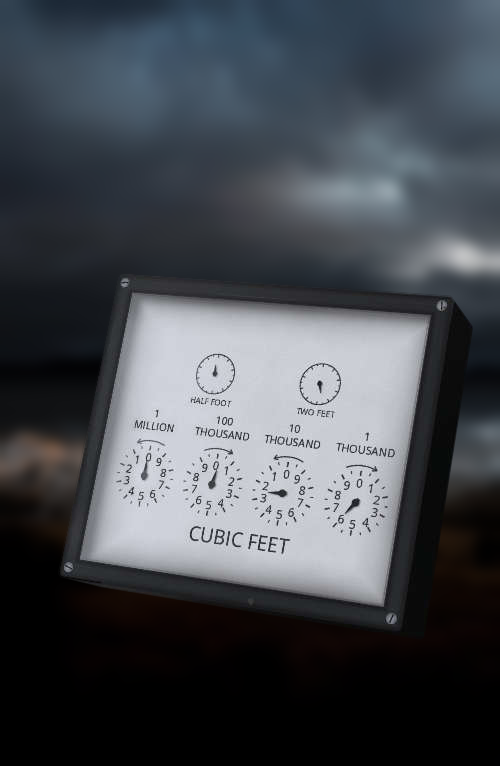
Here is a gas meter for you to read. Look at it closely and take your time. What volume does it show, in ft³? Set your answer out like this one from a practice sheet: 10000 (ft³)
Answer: 2600 (ft³)
